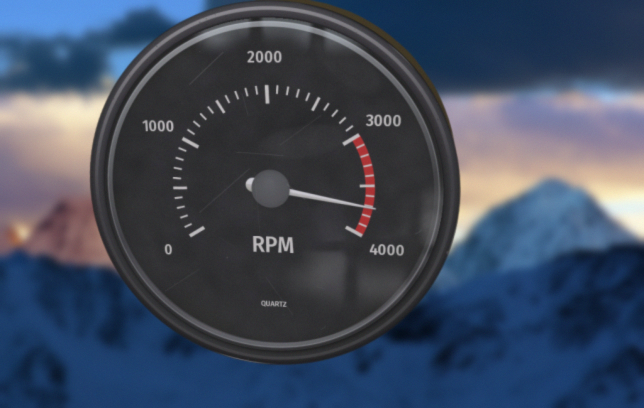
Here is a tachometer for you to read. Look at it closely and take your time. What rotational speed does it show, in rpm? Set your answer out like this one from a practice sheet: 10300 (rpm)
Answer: 3700 (rpm)
